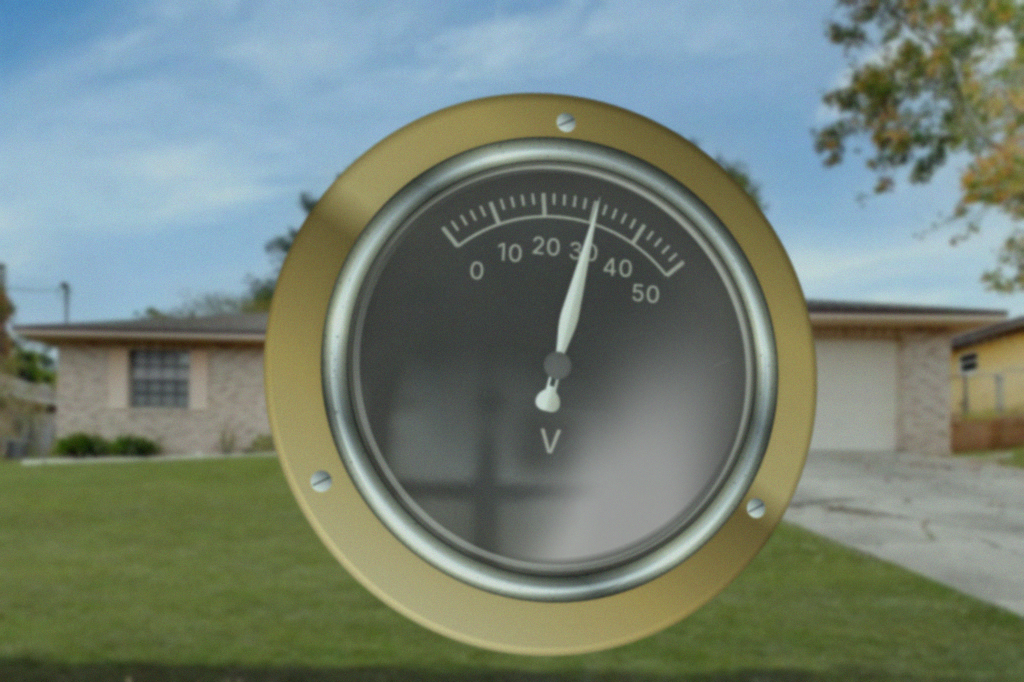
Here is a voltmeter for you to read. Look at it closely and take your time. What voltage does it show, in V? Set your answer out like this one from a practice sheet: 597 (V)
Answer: 30 (V)
